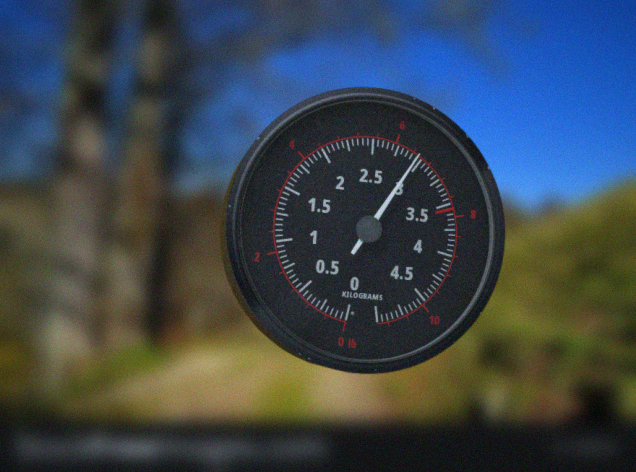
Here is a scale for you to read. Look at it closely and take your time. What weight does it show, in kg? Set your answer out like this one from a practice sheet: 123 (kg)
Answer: 2.95 (kg)
